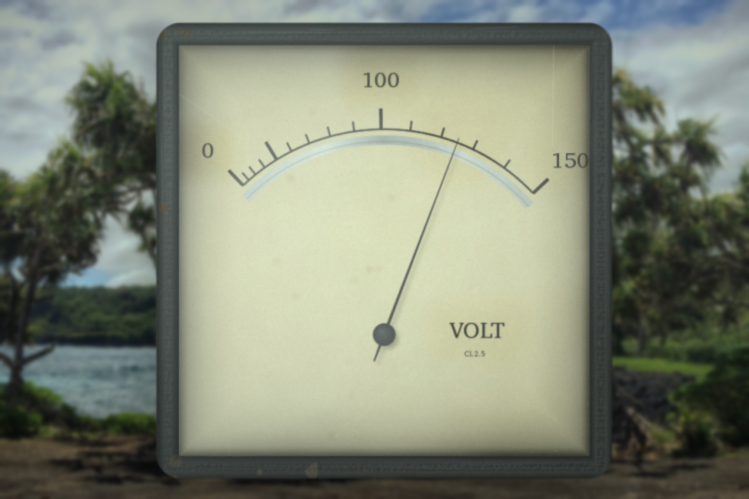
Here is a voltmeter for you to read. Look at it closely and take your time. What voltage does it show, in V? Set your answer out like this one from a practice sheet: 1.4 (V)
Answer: 125 (V)
